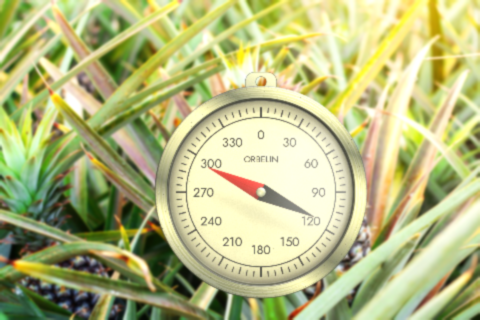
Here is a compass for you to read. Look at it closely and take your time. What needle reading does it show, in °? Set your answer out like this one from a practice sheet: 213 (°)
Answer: 295 (°)
